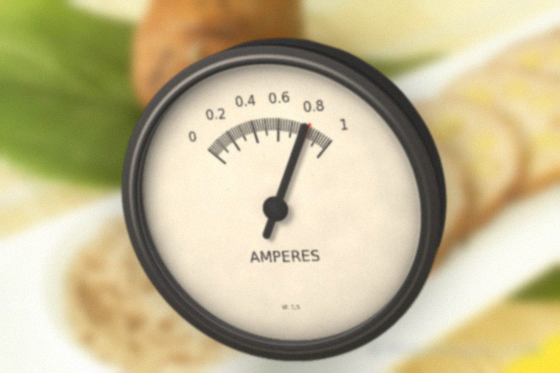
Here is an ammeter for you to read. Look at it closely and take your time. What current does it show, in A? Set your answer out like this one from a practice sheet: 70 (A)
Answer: 0.8 (A)
